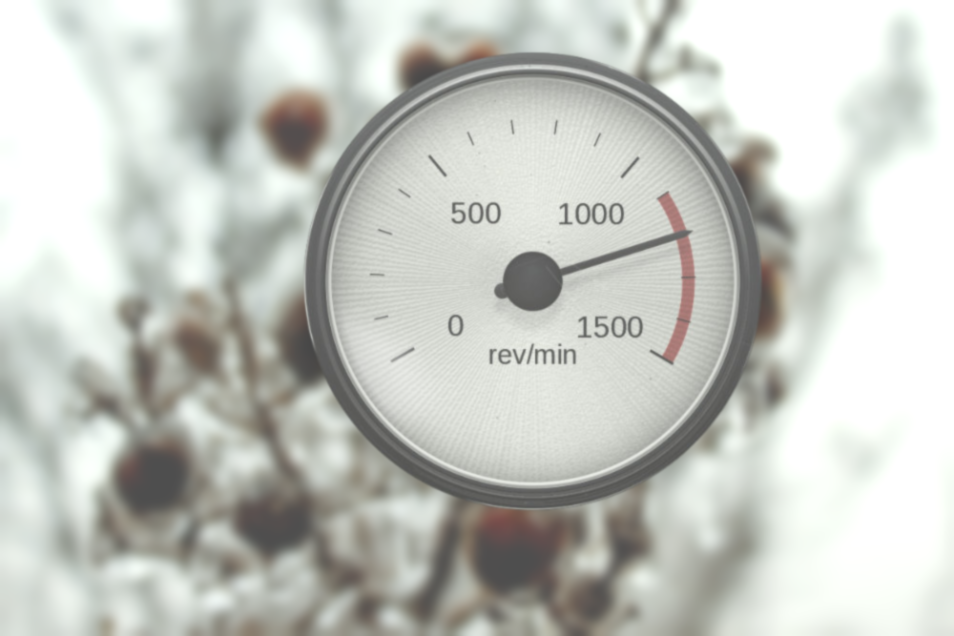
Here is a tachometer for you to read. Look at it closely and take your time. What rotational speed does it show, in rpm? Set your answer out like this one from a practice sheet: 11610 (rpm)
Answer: 1200 (rpm)
